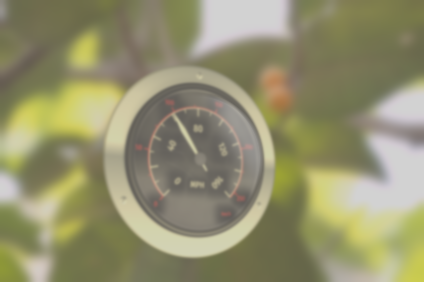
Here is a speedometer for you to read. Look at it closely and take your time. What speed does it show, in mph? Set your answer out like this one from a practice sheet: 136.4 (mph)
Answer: 60 (mph)
